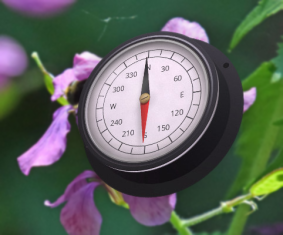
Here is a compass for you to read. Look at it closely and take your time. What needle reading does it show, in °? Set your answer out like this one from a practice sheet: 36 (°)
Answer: 180 (°)
